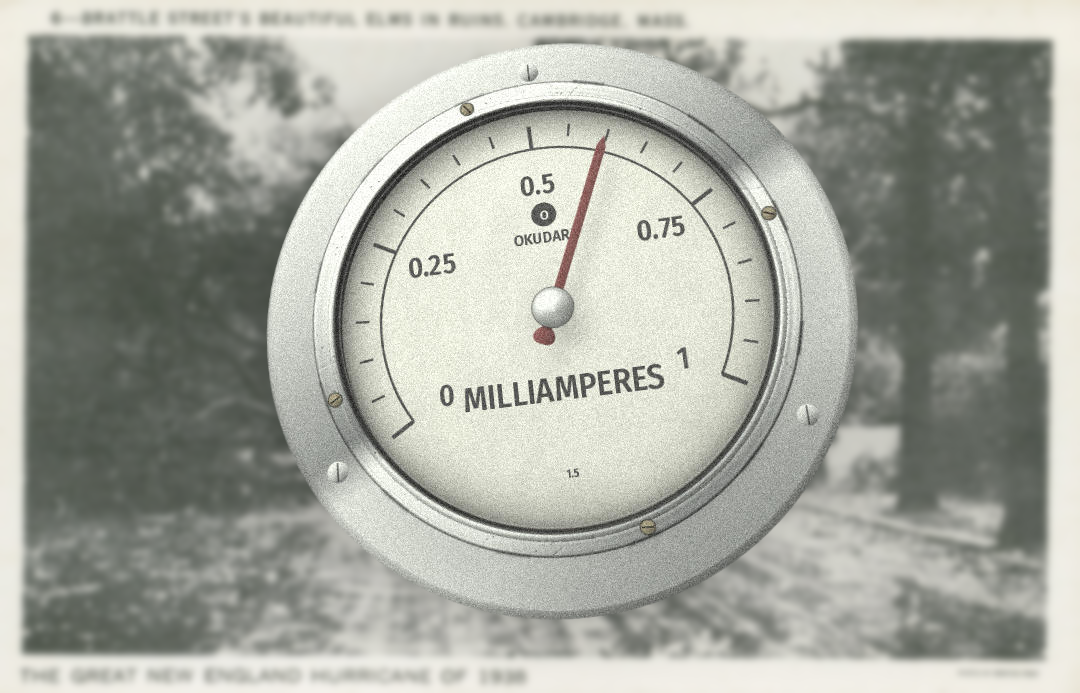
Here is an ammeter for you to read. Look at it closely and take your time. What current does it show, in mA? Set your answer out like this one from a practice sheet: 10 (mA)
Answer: 0.6 (mA)
